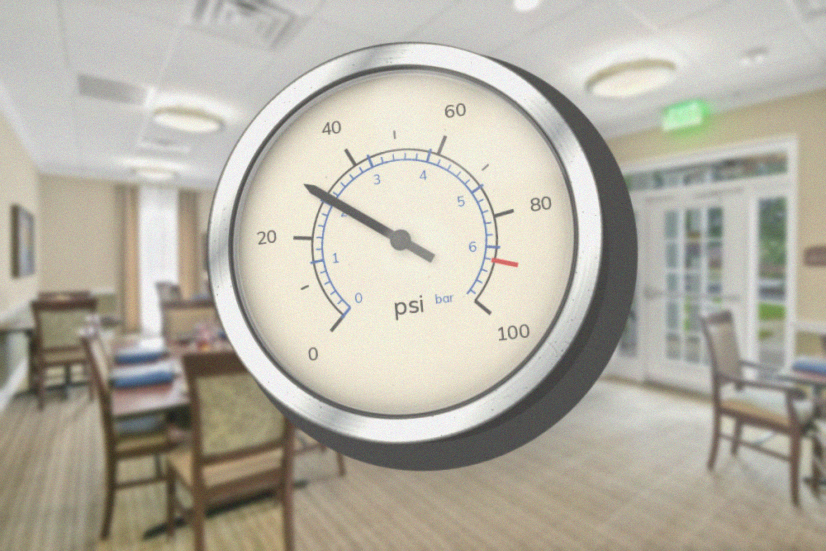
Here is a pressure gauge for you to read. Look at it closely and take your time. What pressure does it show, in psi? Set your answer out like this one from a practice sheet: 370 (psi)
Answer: 30 (psi)
